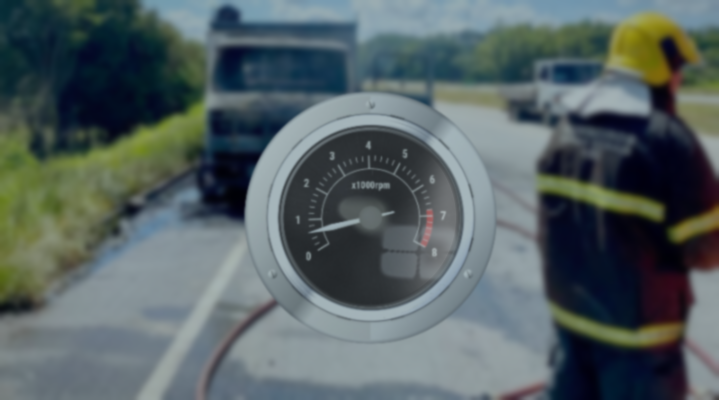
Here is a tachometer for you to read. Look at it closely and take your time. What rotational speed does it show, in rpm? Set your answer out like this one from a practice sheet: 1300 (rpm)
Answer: 600 (rpm)
